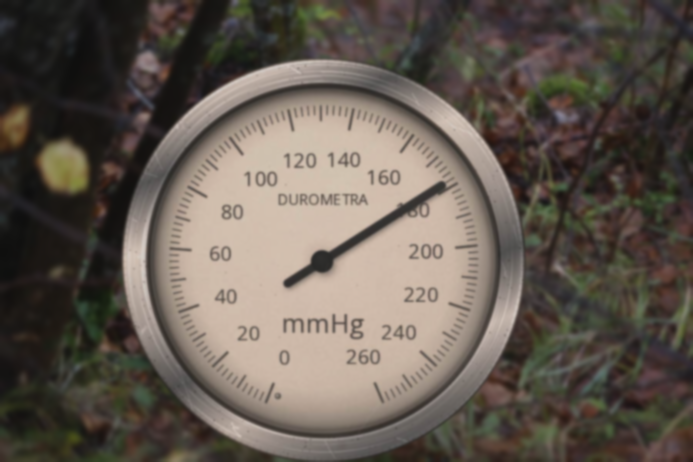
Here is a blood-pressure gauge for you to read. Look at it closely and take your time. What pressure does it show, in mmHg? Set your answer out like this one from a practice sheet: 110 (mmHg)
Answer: 178 (mmHg)
